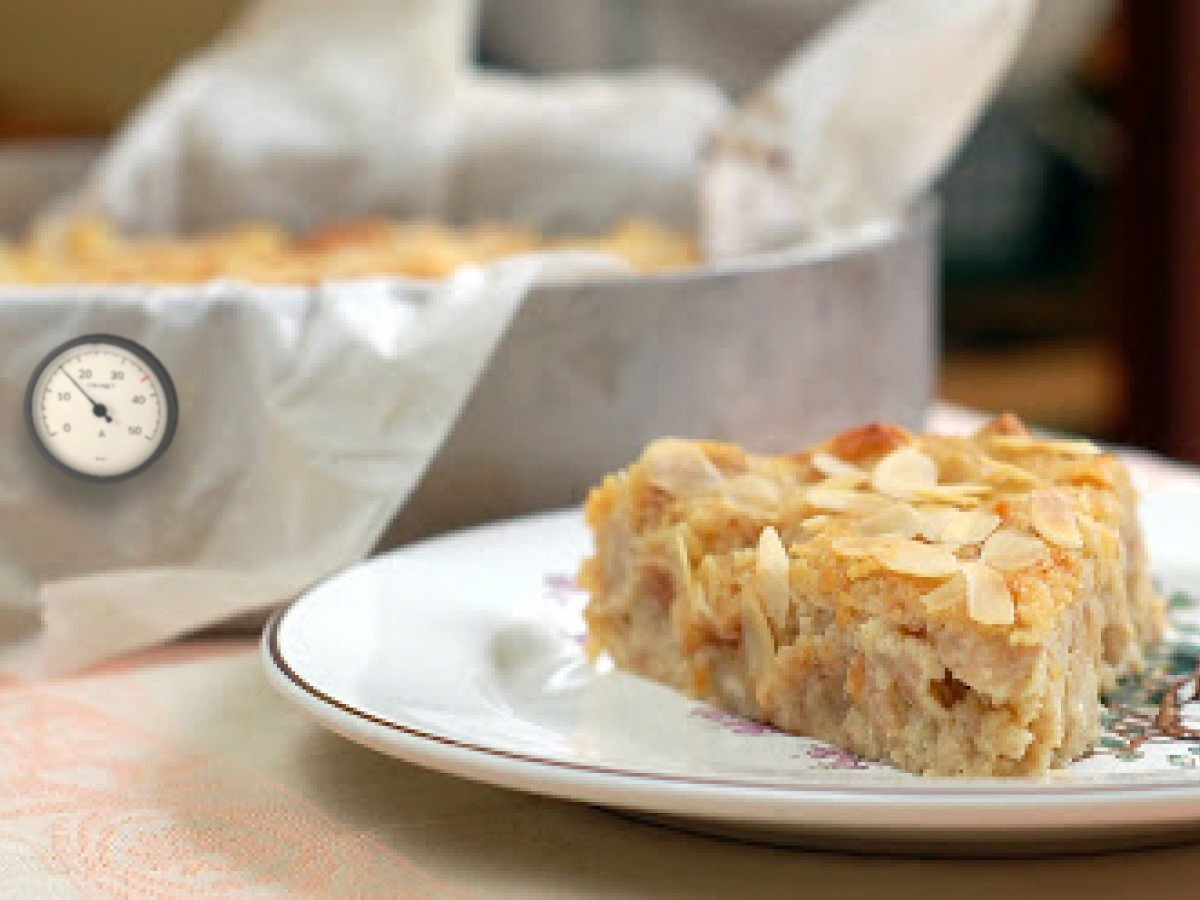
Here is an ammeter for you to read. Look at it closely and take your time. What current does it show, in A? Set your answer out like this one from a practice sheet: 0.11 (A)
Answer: 16 (A)
